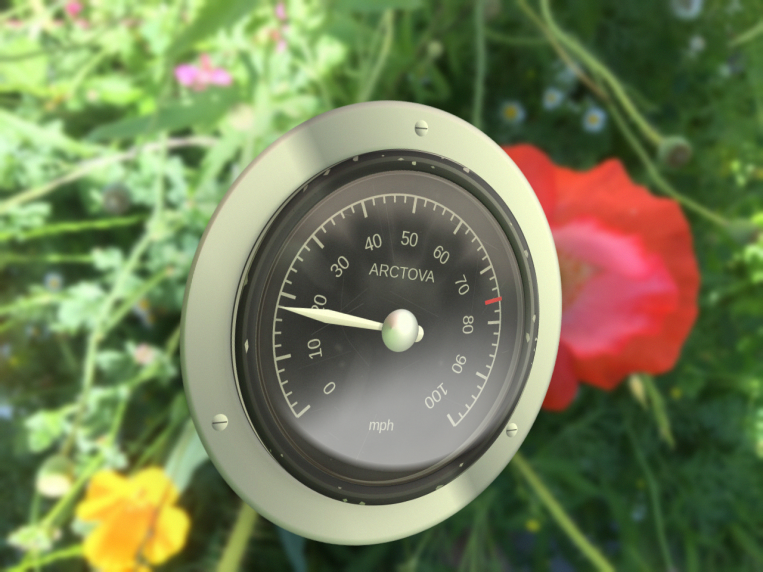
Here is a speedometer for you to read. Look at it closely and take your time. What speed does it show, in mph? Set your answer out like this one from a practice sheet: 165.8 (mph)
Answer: 18 (mph)
